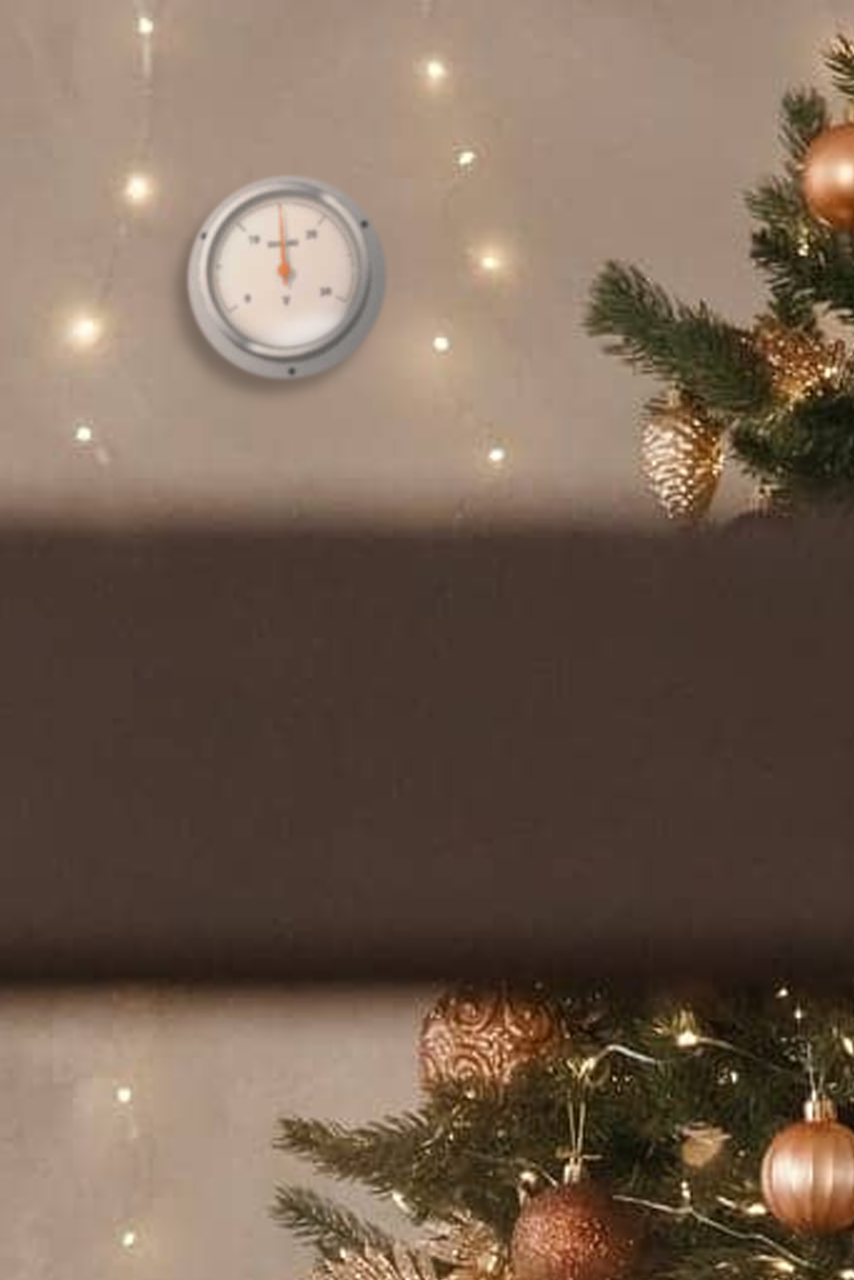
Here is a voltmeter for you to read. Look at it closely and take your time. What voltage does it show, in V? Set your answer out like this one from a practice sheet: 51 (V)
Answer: 15 (V)
